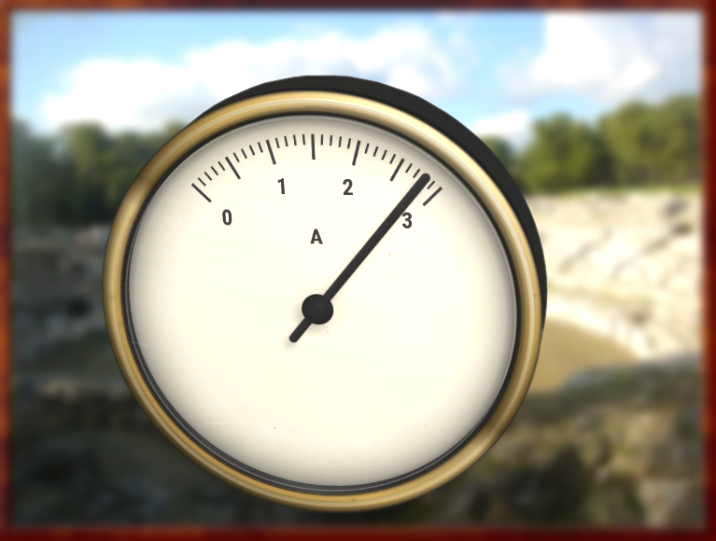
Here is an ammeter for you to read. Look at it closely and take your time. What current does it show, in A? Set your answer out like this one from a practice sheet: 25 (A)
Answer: 2.8 (A)
